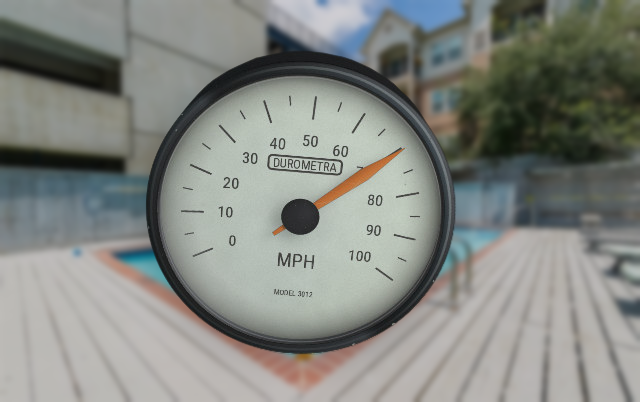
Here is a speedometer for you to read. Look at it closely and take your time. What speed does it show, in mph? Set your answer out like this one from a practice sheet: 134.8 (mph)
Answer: 70 (mph)
